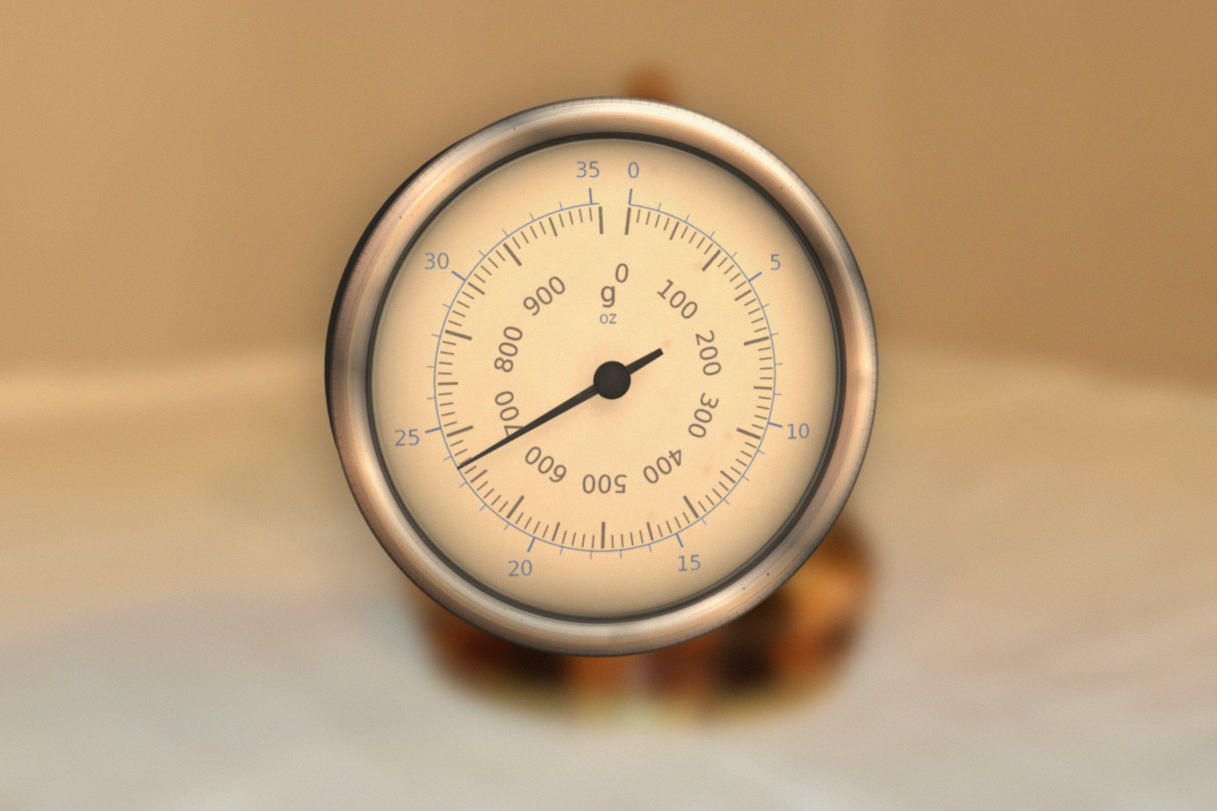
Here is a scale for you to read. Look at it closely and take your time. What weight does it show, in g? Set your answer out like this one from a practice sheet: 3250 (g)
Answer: 670 (g)
